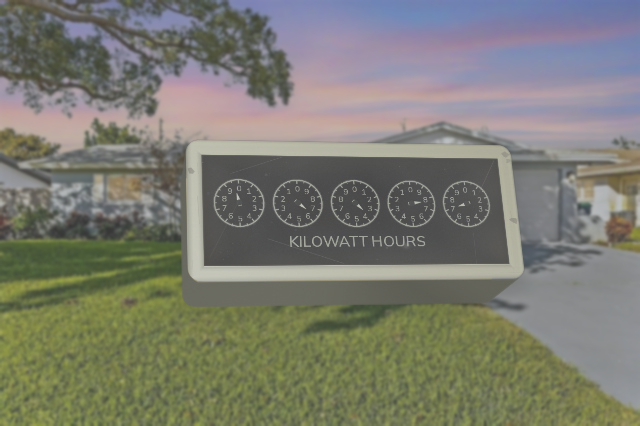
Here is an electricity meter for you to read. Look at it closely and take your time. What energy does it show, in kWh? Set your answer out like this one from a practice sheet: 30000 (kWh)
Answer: 96377 (kWh)
